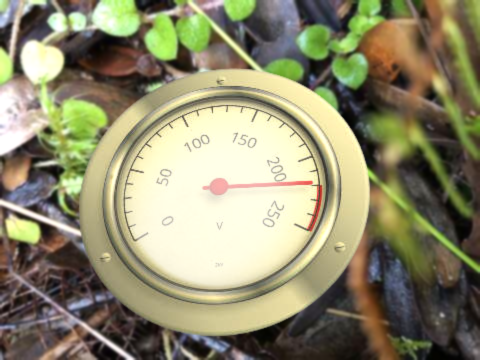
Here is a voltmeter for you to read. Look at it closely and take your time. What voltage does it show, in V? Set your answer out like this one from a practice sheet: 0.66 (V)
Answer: 220 (V)
